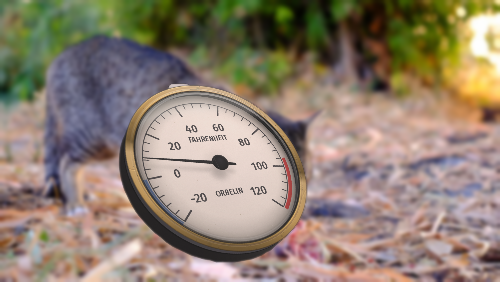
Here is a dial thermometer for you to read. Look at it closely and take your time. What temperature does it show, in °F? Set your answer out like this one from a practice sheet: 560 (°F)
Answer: 8 (°F)
